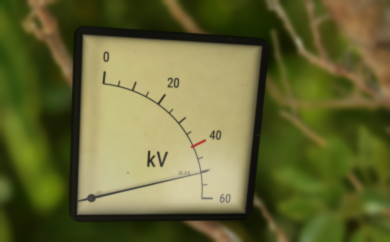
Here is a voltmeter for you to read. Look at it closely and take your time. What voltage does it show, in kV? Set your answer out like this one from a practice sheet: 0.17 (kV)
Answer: 50 (kV)
